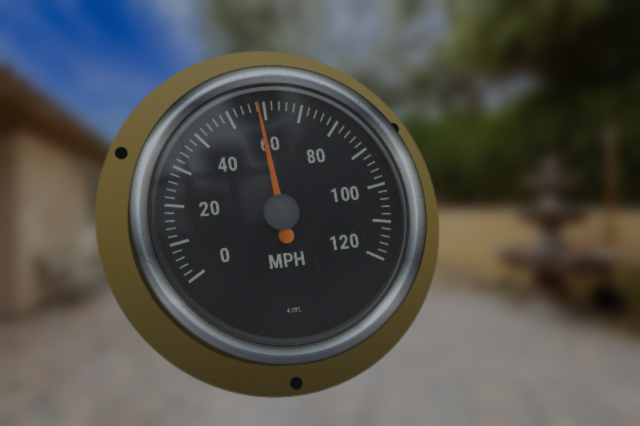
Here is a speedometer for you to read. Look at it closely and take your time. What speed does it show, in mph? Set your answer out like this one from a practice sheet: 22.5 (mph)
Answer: 58 (mph)
